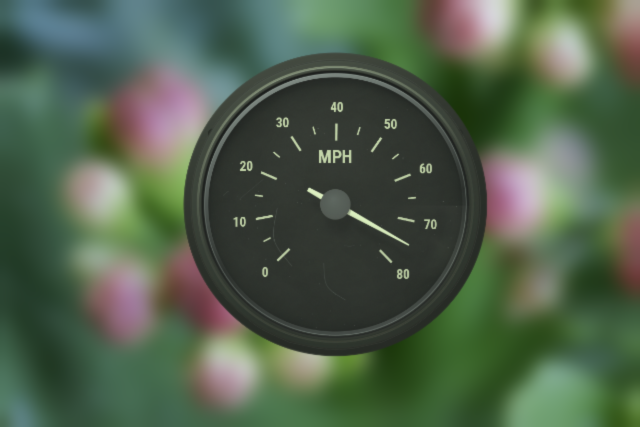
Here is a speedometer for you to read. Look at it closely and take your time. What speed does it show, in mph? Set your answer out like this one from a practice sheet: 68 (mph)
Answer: 75 (mph)
